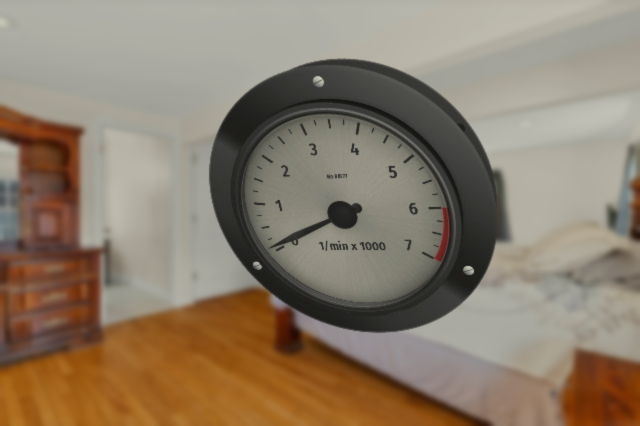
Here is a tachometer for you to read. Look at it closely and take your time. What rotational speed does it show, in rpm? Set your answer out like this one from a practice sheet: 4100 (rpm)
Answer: 125 (rpm)
